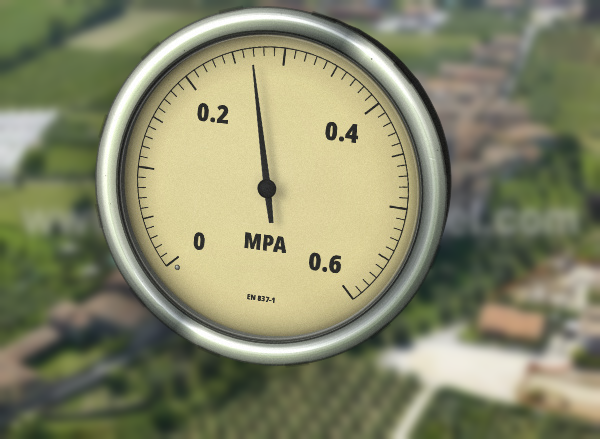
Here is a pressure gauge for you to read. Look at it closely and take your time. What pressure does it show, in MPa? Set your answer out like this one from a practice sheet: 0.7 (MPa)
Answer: 0.27 (MPa)
